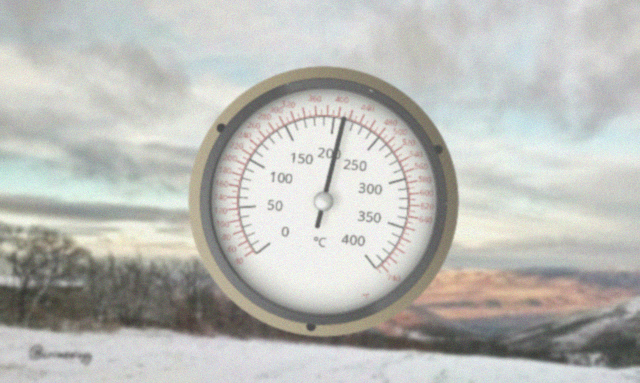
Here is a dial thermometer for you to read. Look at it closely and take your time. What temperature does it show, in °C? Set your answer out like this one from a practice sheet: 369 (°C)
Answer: 210 (°C)
